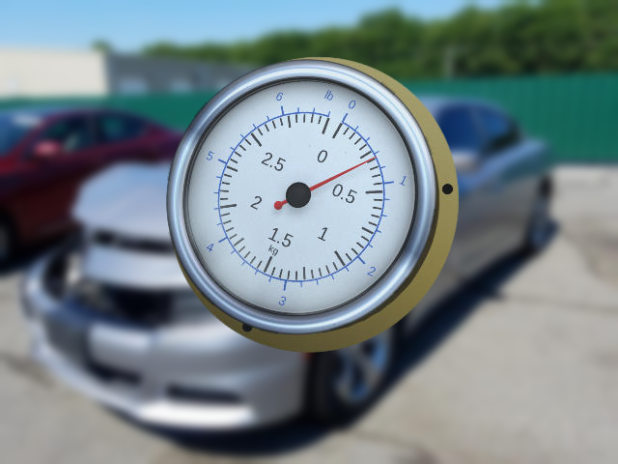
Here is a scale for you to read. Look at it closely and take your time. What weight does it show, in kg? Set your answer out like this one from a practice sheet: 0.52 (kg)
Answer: 0.3 (kg)
